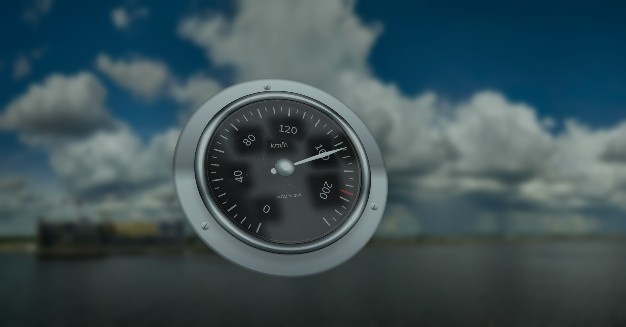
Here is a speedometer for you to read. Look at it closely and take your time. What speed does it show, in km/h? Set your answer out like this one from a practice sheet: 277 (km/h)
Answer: 165 (km/h)
